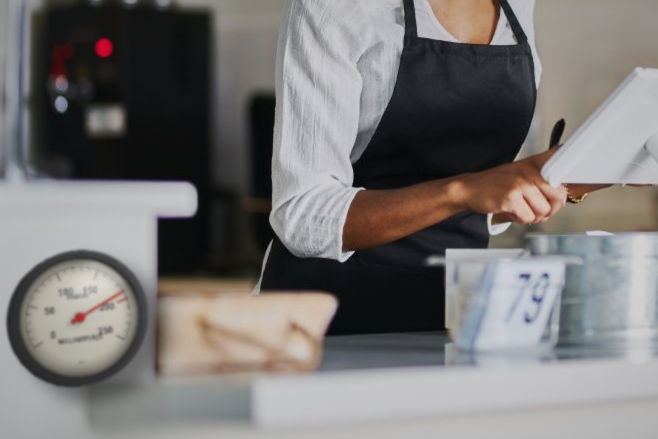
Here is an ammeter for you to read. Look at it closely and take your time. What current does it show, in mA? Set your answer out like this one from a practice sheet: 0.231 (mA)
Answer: 190 (mA)
